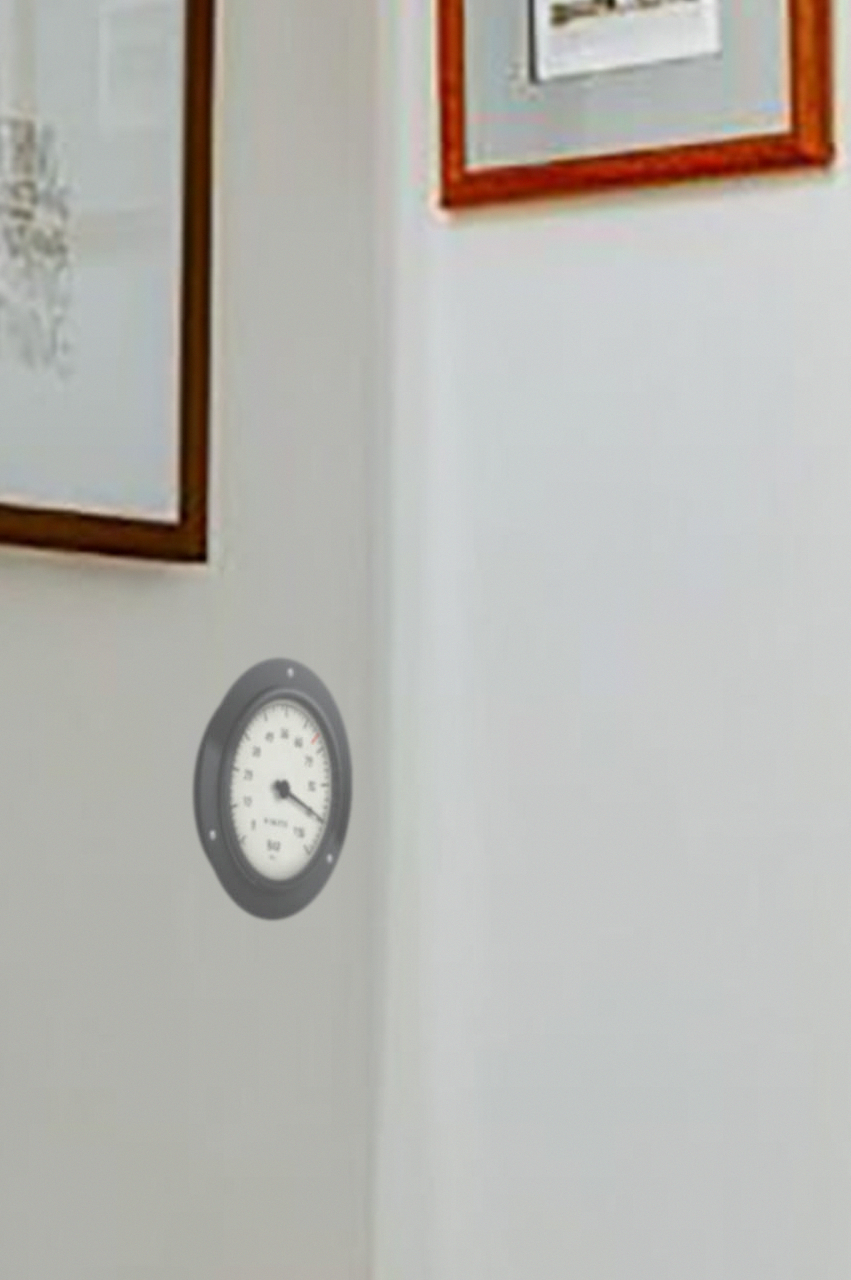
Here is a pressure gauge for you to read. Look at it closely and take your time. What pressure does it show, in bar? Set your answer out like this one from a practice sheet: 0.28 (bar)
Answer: 90 (bar)
